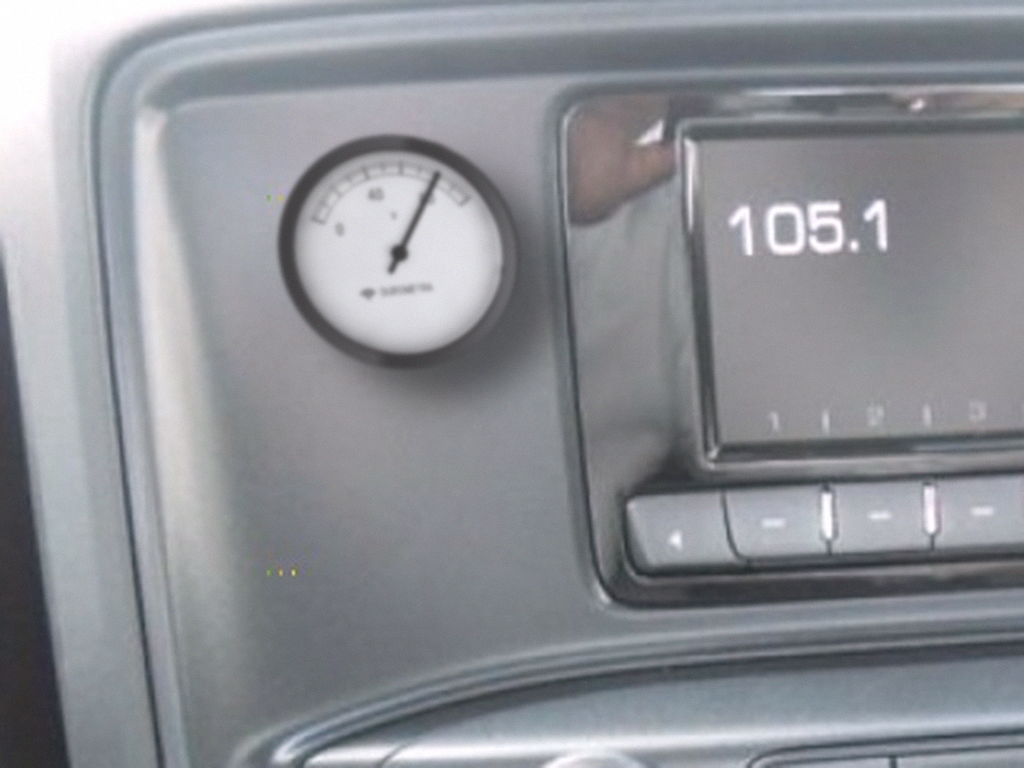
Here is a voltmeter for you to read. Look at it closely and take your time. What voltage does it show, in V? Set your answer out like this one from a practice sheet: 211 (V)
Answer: 80 (V)
